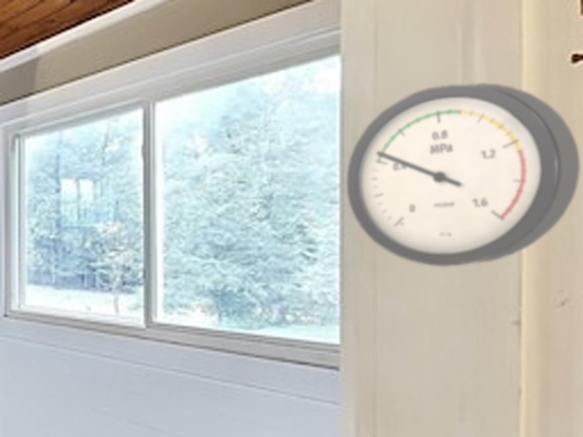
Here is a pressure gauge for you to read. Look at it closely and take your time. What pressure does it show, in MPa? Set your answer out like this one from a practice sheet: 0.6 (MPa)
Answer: 0.45 (MPa)
